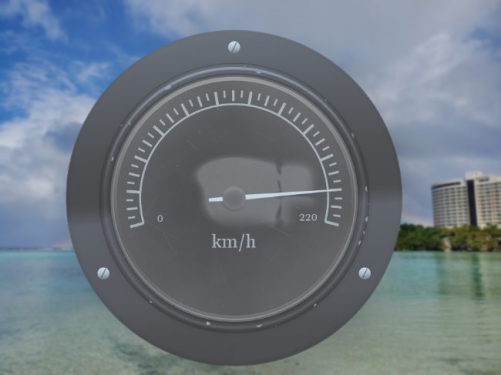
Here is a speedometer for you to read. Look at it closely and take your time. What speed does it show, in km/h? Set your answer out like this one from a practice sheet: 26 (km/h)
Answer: 200 (km/h)
